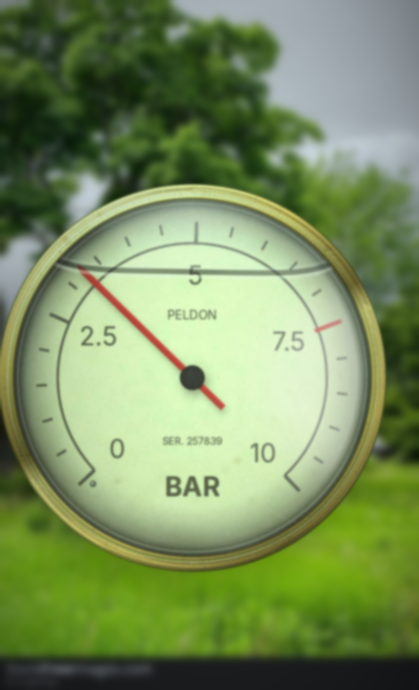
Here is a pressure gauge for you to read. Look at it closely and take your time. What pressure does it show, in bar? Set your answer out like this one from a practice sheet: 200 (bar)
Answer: 3.25 (bar)
